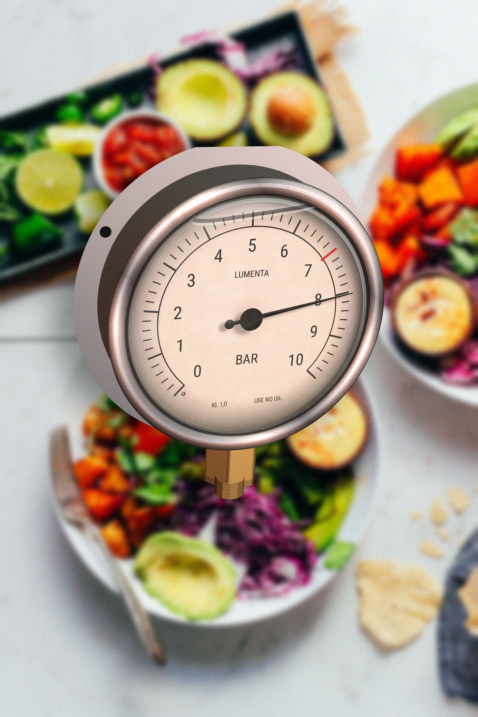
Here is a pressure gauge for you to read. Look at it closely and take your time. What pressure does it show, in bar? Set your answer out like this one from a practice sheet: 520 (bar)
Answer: 8 (bar)
